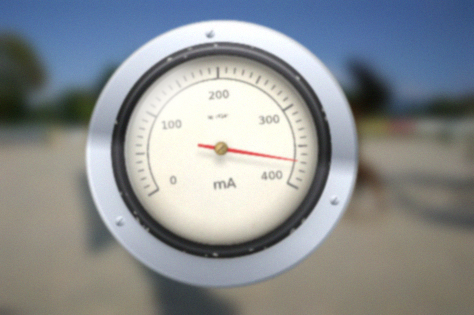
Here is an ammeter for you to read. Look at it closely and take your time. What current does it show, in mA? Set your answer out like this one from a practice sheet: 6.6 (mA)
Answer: 370 (mA)
